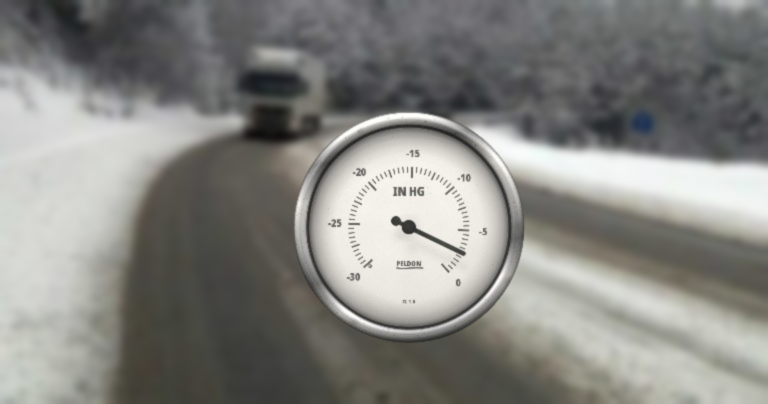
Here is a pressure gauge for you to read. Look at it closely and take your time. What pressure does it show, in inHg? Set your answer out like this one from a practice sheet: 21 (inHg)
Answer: -2.5 (inHg)
